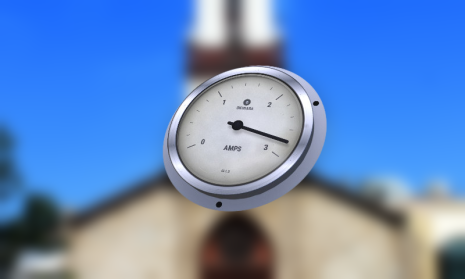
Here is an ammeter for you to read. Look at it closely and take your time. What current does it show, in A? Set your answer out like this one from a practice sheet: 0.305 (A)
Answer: 2.8 (A)
